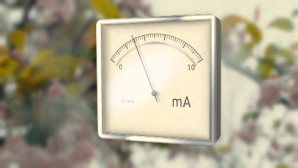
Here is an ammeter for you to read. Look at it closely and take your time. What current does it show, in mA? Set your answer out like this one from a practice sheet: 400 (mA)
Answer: 3 (mA)
